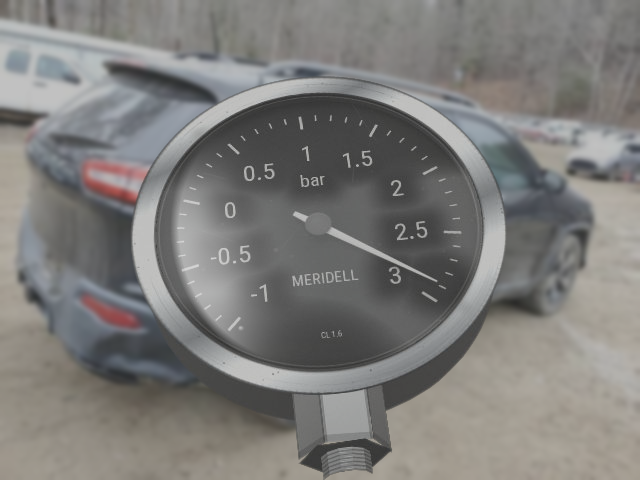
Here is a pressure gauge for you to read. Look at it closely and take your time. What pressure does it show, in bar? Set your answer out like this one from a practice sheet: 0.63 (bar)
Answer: 2.9 (bar)
